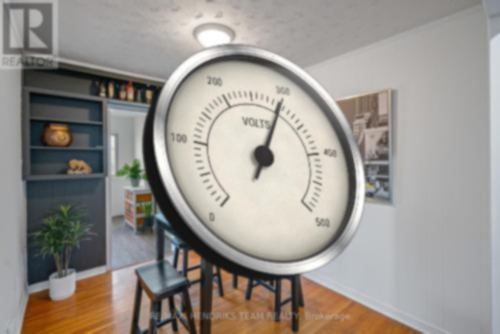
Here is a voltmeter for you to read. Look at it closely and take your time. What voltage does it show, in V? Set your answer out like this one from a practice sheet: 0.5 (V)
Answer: 300 (V)
